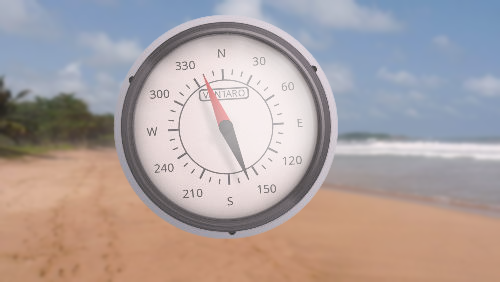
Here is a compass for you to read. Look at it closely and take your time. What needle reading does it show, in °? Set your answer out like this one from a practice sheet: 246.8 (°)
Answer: 340 (°)
